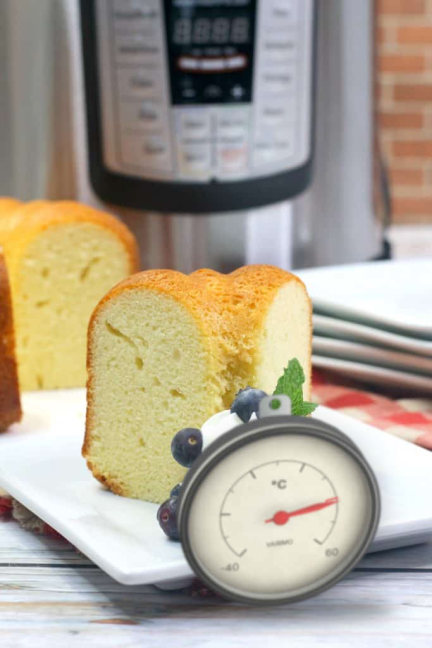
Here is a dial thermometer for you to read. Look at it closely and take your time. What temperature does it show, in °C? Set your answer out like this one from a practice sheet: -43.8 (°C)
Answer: 40 (°C)
